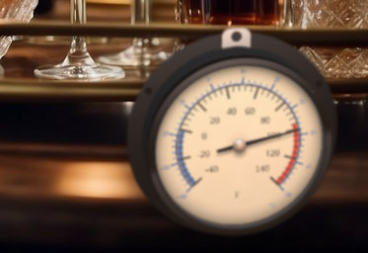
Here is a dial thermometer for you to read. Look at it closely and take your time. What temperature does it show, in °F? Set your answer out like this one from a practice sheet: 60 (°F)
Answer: 100 (°F)
